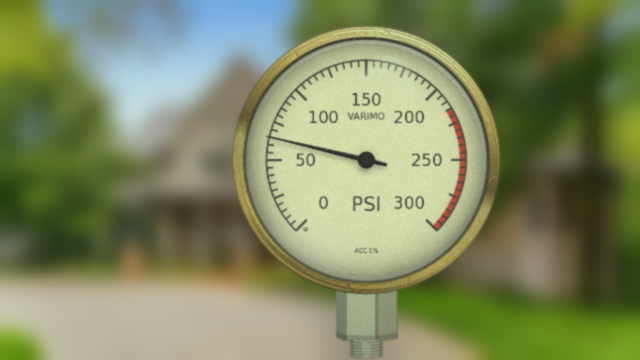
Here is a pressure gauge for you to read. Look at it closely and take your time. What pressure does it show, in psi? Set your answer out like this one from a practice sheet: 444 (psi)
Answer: 65 (psi)
